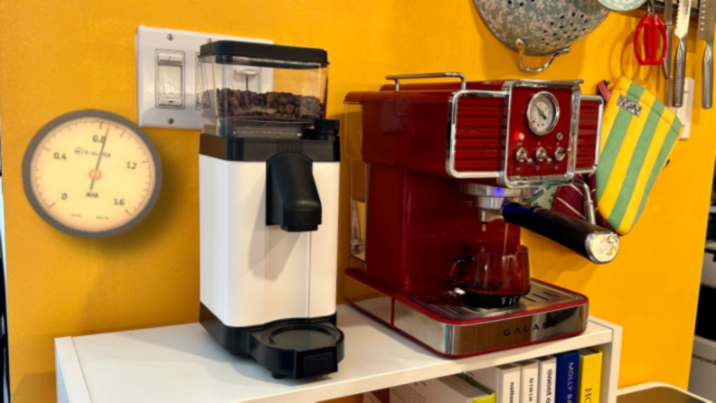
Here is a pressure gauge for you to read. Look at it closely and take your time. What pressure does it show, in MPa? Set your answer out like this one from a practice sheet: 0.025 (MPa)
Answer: 0.85 (MPa)
